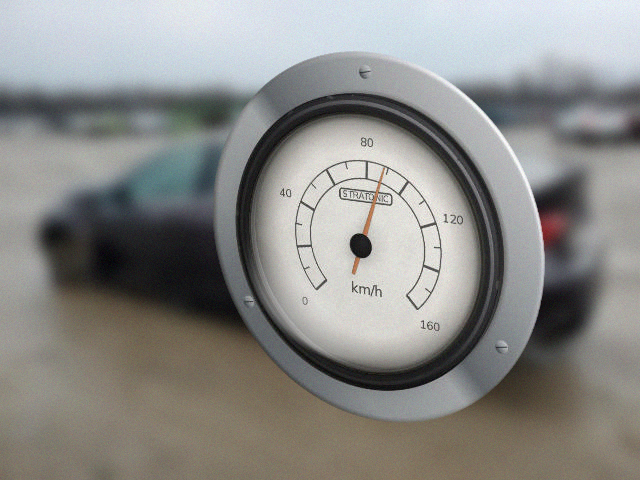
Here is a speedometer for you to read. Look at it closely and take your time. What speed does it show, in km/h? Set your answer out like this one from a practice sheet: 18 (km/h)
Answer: 90 (km/h)
